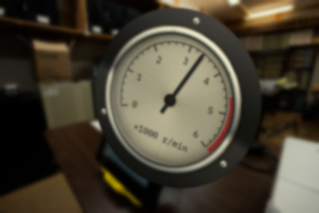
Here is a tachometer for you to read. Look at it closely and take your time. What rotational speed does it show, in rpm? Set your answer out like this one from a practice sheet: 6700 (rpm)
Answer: 3400 (rpm)
